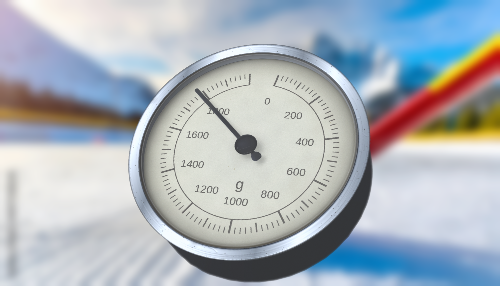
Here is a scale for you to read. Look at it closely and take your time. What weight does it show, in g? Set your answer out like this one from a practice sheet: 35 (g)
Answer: 1780 (g)
